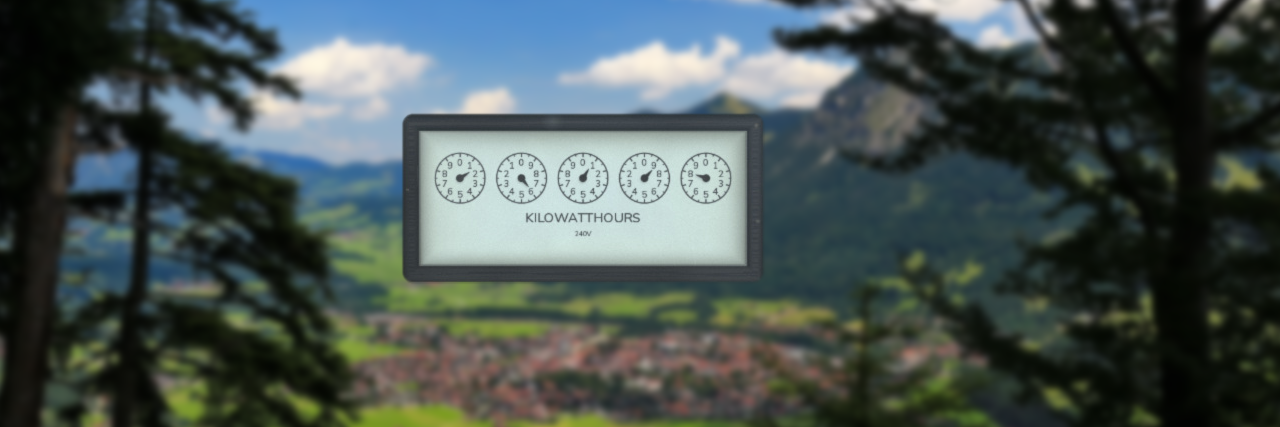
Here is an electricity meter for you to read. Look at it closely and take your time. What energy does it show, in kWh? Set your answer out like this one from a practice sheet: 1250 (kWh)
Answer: 16088 (kWh)
